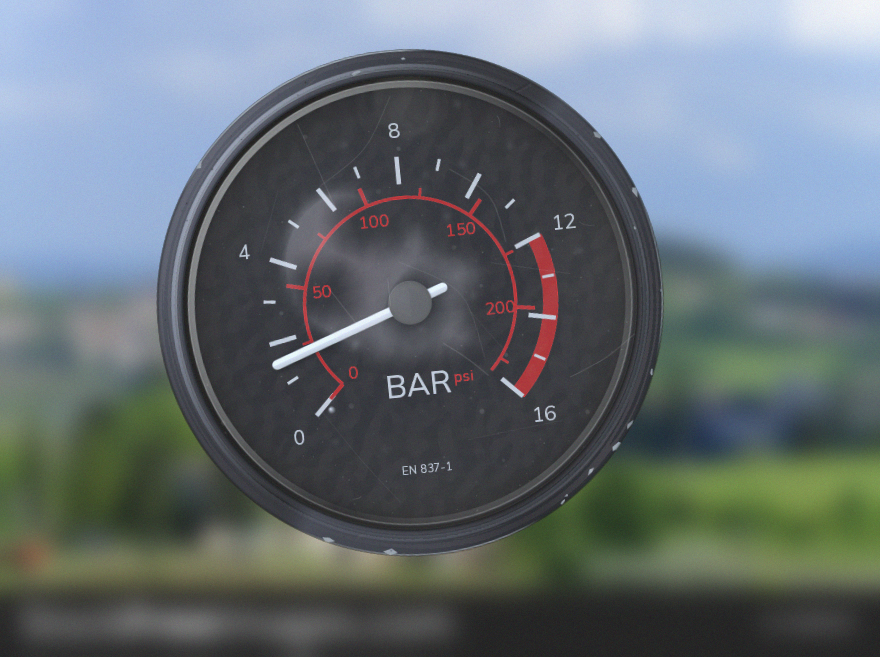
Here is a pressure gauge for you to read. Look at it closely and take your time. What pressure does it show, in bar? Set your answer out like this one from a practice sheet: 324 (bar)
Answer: 1.5 (bar)
